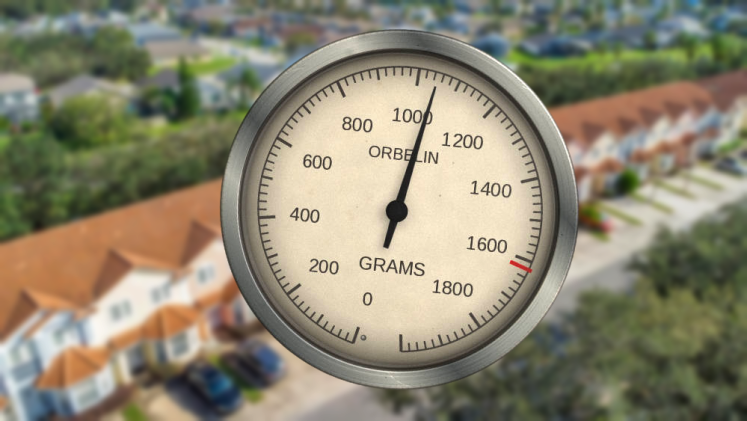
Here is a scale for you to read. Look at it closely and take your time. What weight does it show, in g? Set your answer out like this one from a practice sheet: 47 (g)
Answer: 1050 (g)
